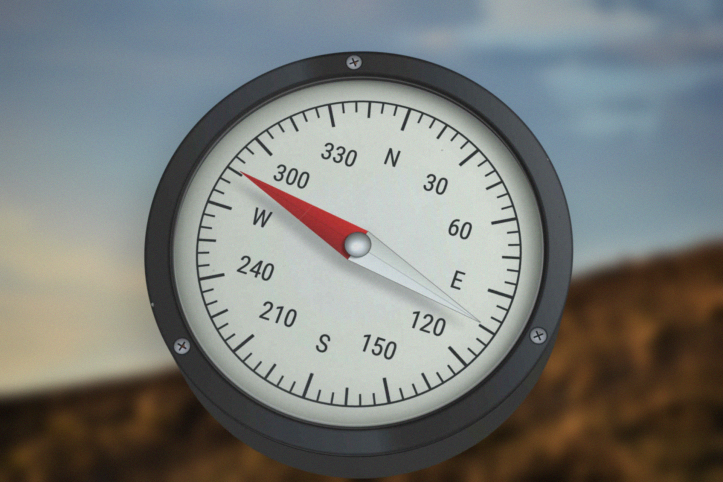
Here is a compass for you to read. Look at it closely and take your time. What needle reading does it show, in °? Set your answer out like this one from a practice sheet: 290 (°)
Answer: 285 (°)
